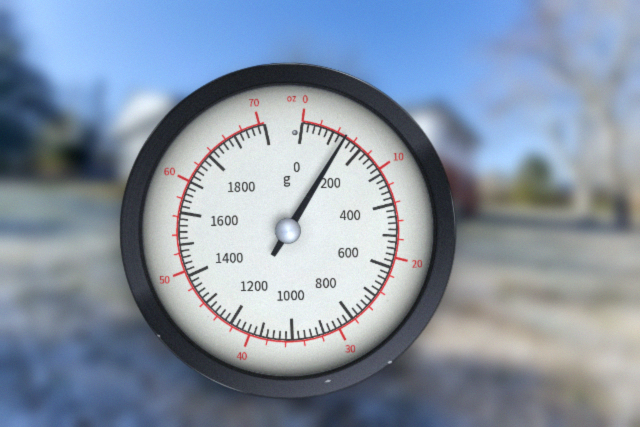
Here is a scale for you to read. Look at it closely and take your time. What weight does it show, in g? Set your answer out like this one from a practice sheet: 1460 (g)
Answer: 140 (g)
